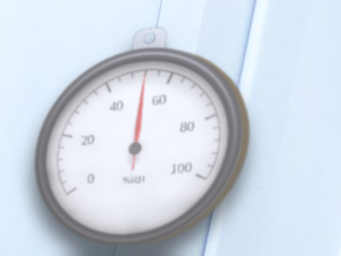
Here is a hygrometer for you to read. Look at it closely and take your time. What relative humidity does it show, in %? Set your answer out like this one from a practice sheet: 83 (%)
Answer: 52 (%)
